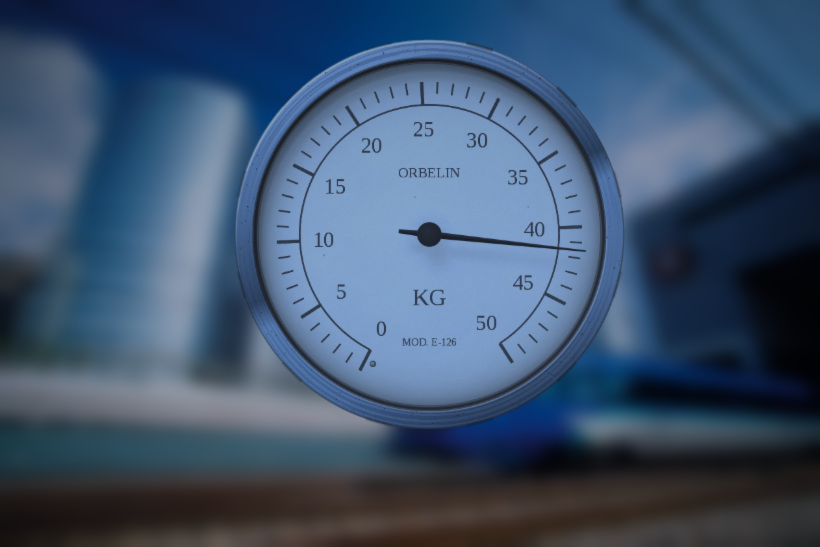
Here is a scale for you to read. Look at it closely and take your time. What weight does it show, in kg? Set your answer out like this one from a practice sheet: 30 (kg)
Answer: 41.5 (kg)
